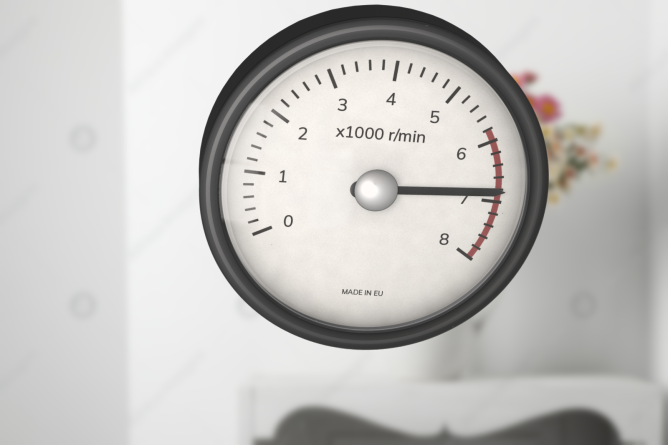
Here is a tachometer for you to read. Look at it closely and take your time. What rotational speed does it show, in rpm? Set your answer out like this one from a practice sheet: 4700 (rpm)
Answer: 6800 (rpm)
